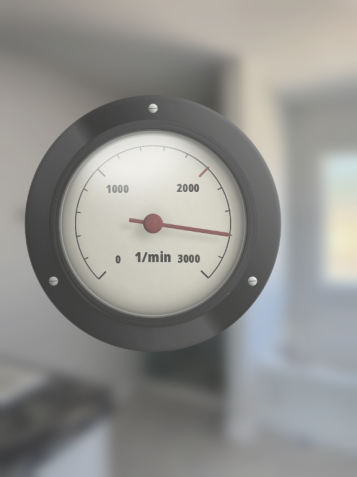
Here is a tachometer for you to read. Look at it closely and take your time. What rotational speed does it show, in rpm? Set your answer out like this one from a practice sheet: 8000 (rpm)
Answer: 2600 (rpm)
